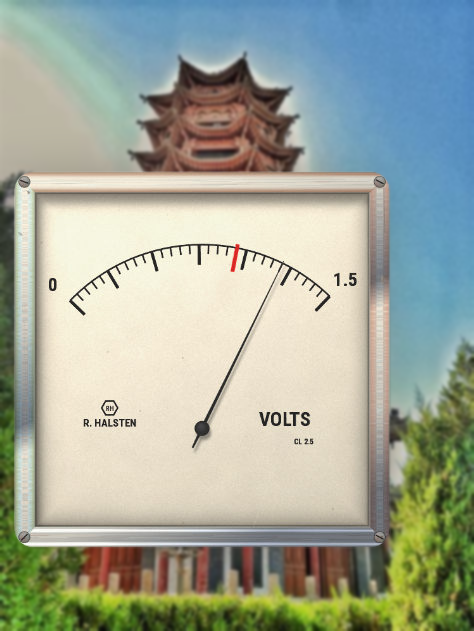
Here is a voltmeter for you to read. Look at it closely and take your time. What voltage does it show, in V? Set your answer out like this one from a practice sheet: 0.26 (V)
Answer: 1.2 (V)
